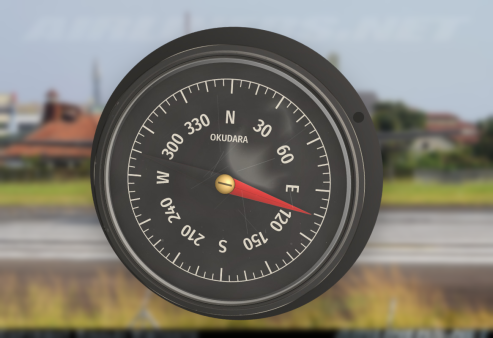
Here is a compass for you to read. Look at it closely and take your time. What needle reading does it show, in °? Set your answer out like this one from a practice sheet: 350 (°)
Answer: 105 (°)
